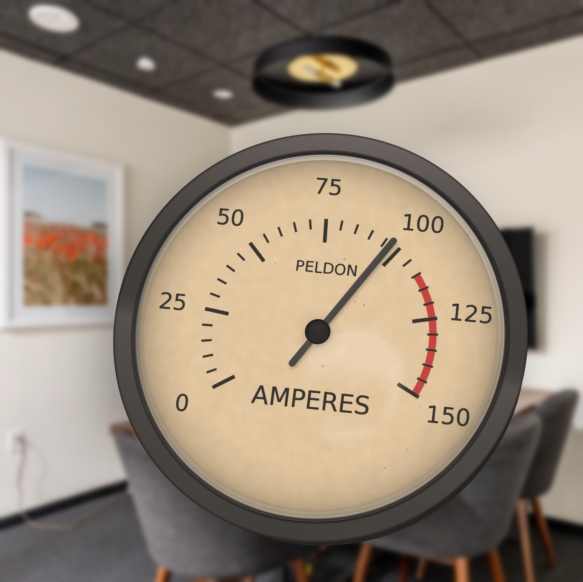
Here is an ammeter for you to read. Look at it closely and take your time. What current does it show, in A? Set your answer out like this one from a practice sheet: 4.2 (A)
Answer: 97.5 (A)
